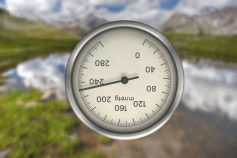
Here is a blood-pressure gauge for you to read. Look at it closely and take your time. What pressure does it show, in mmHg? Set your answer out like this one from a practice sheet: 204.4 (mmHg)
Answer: 230 (mmHg)
